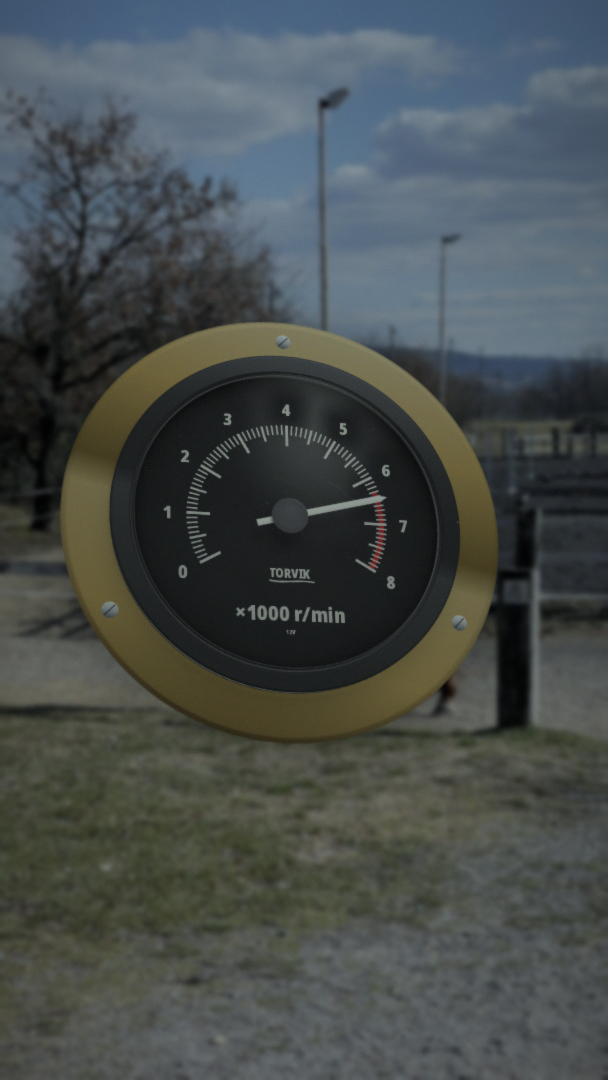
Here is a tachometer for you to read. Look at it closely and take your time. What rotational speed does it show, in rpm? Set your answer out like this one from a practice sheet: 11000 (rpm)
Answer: 6500 (rpm)
